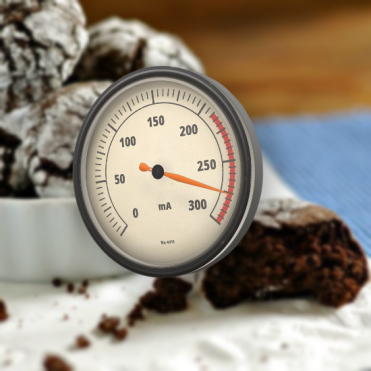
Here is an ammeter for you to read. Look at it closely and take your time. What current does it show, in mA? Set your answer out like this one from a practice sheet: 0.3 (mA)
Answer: 275 (mA)
